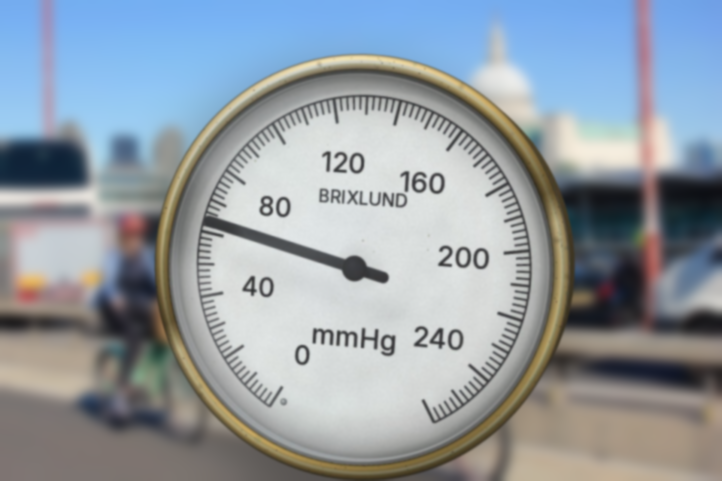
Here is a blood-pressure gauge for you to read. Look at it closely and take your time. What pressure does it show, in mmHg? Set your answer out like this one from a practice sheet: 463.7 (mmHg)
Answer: 64 (mmHg)
